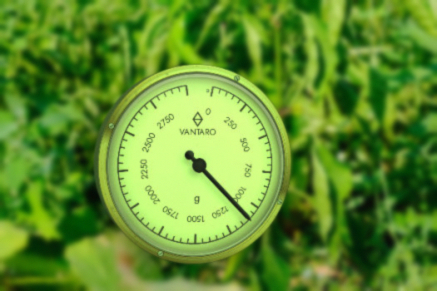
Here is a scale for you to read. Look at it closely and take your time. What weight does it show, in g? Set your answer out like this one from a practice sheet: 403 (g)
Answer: 1100 (g)
